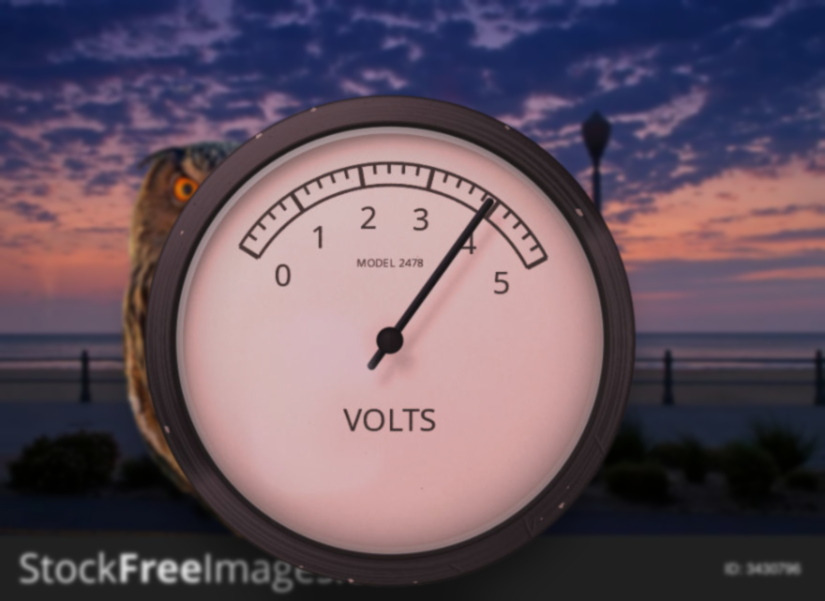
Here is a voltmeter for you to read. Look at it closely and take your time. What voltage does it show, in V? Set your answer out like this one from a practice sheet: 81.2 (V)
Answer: 3.9 (V)
